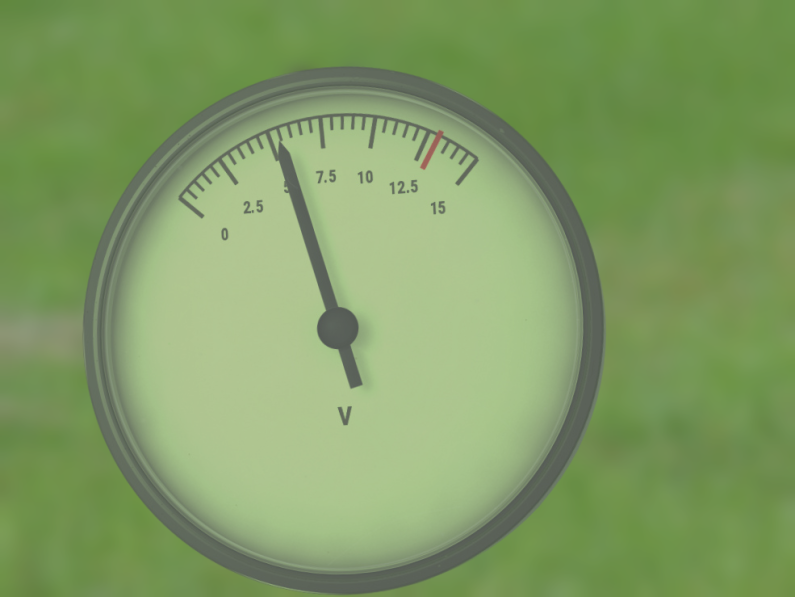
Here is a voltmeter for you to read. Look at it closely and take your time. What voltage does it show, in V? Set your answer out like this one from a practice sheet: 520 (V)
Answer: 5.5 (V)
